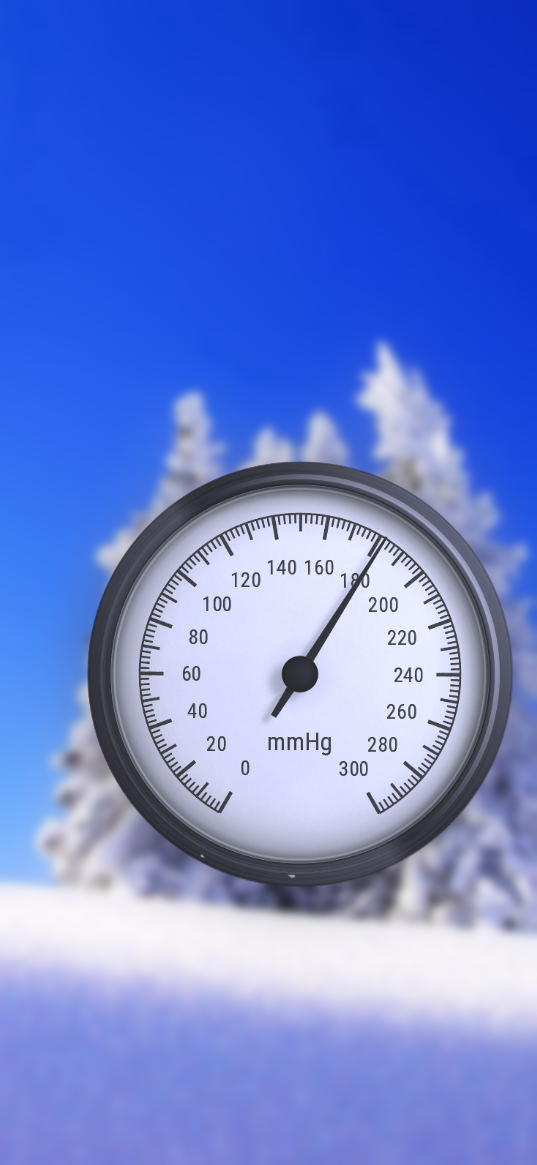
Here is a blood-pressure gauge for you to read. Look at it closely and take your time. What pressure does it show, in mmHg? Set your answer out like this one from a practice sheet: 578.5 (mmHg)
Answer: 182 (mmHg)
